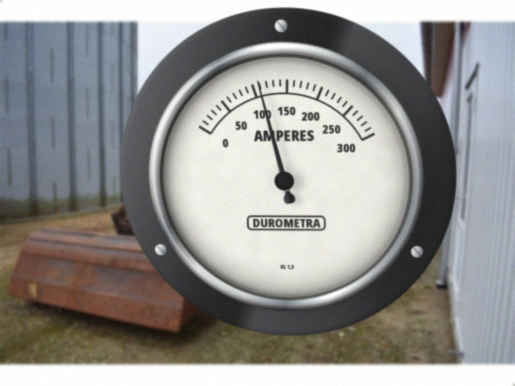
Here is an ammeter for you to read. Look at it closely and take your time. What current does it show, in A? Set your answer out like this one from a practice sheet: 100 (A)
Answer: 110 (A)
